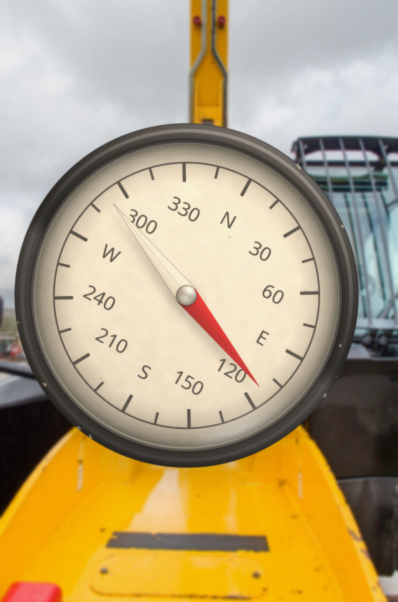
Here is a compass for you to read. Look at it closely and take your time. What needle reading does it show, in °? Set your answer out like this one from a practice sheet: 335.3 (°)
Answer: 112.5 (°)
